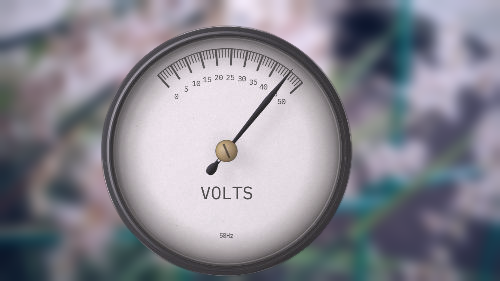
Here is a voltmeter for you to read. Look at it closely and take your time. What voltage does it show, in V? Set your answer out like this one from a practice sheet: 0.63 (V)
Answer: 45 (V)
